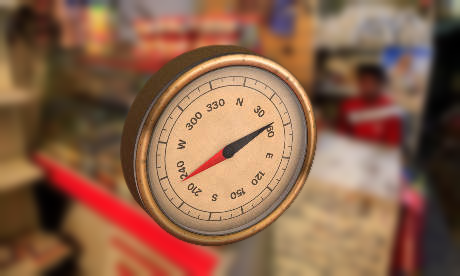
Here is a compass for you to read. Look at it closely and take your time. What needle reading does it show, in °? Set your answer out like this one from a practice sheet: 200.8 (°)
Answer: 230 (°)
